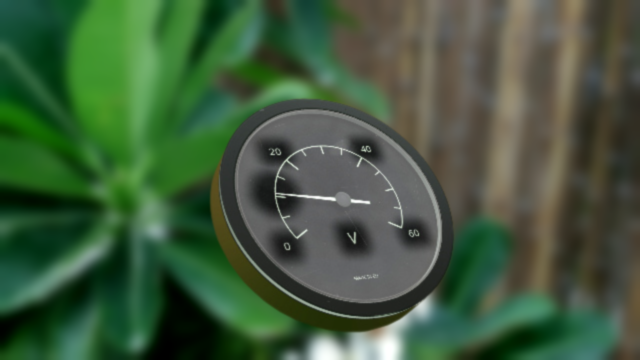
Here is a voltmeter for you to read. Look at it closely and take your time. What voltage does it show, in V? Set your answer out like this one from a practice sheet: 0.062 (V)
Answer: 10 (V)
